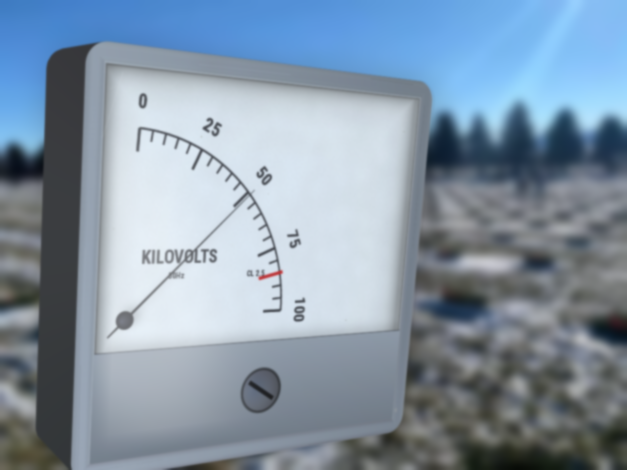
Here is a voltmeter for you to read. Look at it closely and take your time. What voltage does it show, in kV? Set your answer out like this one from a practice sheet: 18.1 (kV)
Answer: 50 (kV)
